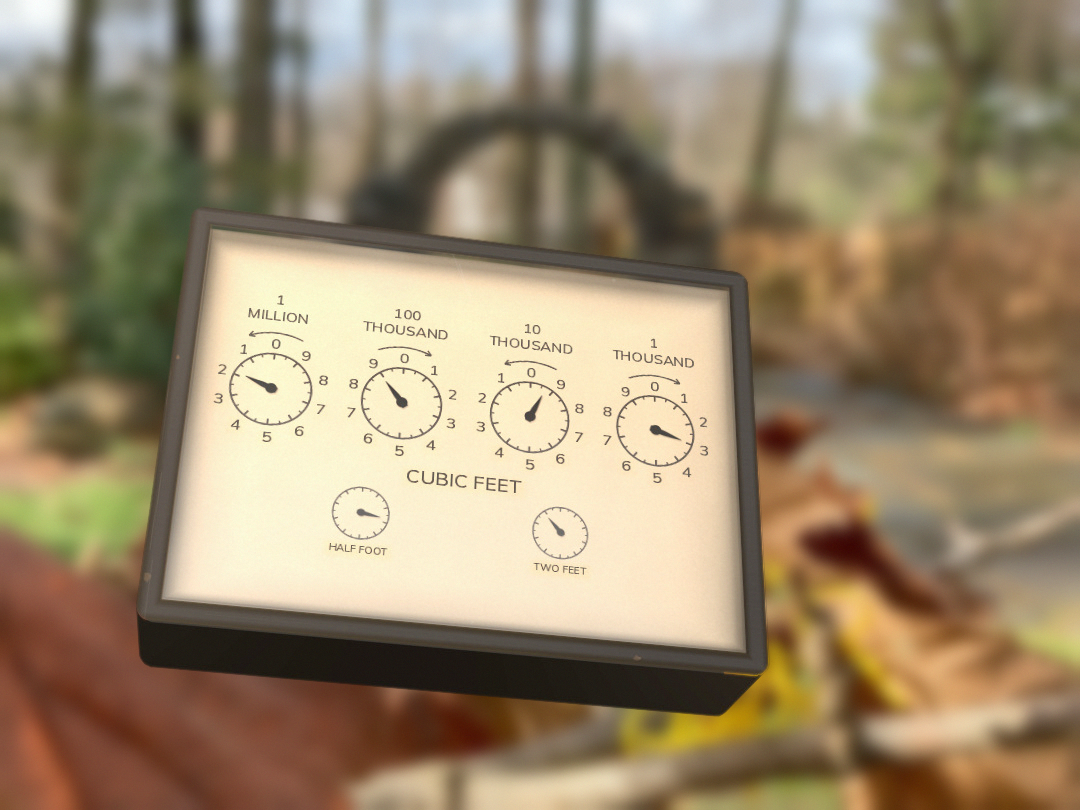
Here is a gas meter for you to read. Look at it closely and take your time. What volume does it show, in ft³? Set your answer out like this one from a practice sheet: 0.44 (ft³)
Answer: 189300 (ft³)
